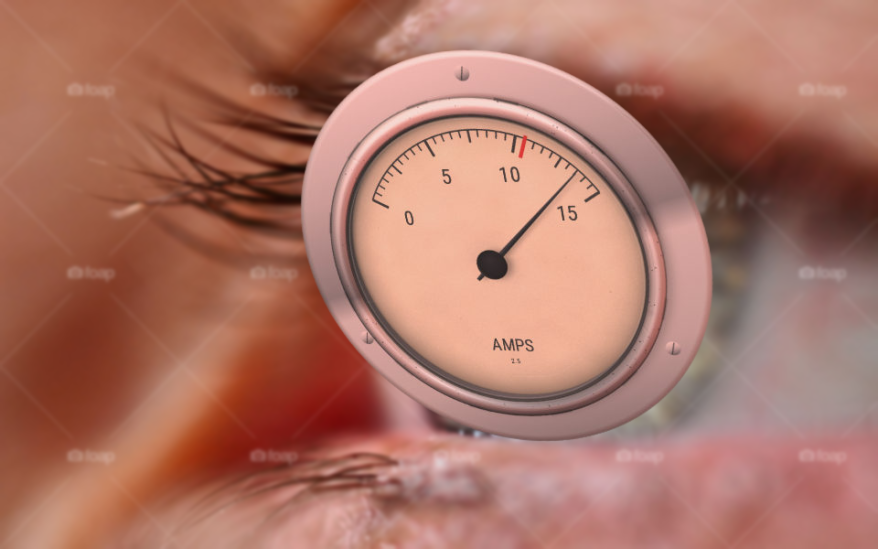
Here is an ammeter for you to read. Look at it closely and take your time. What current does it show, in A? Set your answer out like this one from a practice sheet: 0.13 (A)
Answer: 13.5 (A)
